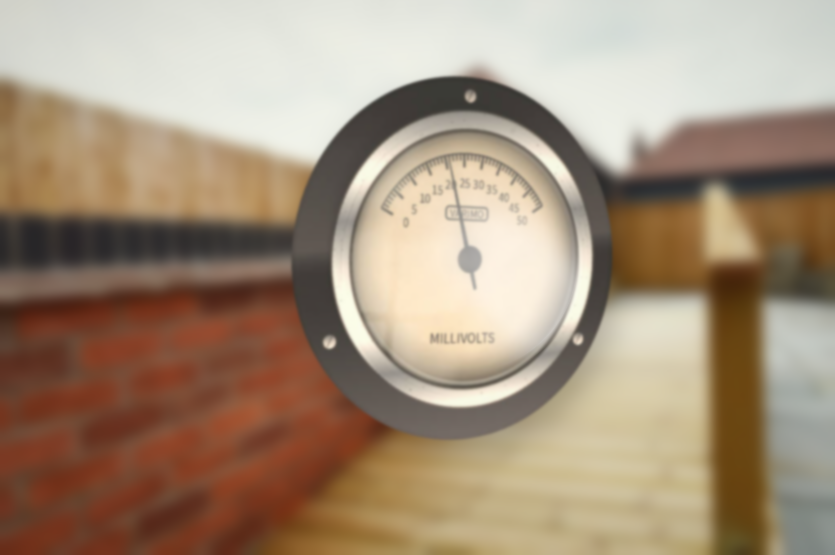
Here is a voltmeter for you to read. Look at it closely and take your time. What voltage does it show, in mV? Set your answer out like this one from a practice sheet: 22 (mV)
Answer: 20 (mV)
